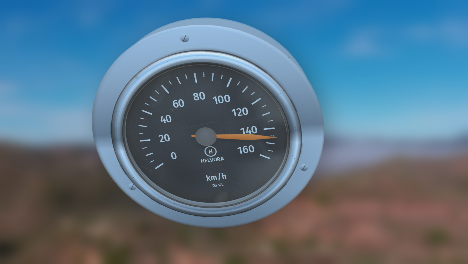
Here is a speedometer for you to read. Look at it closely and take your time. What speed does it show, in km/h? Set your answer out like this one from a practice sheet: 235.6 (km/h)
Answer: 145 (km/h)
